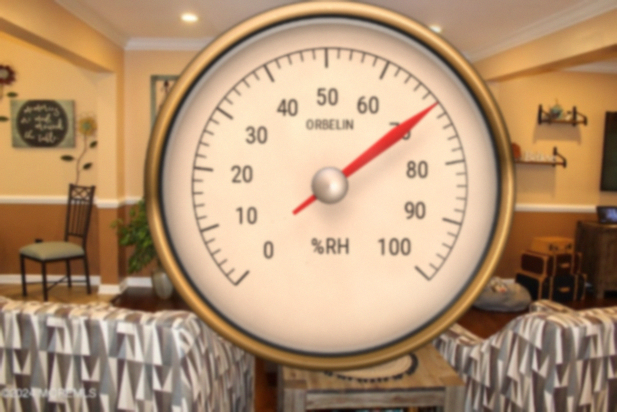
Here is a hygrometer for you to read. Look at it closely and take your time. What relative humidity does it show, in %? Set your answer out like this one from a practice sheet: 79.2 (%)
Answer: 70 (%)
